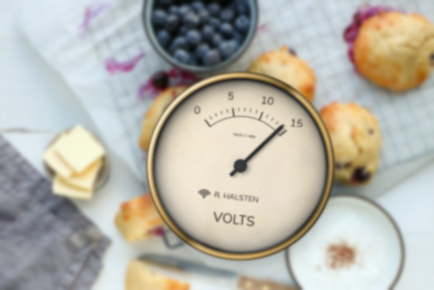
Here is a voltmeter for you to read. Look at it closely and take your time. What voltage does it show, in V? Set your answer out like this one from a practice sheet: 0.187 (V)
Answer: 14 (V)
